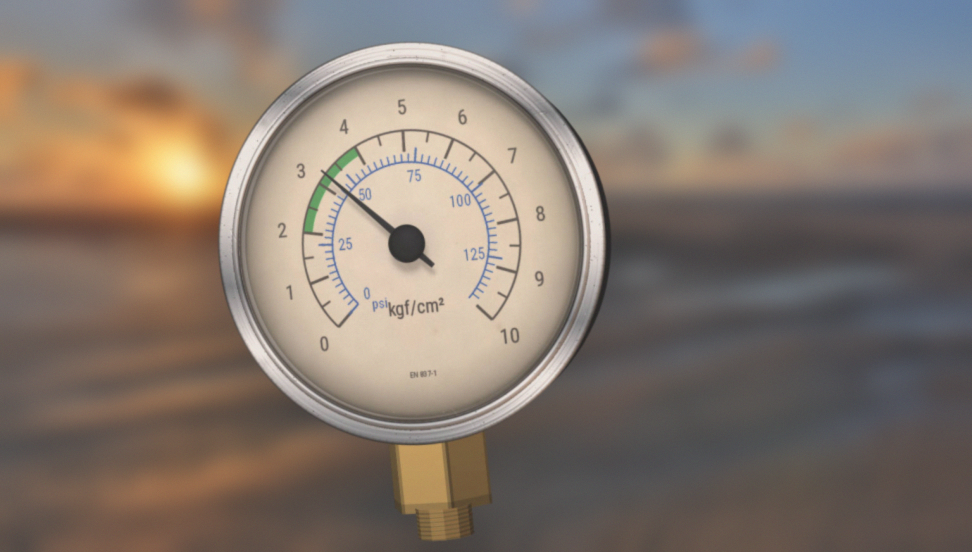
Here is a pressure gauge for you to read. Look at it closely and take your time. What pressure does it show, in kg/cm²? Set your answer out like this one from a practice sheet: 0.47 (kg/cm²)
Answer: 3.25 (kg/cm²)
